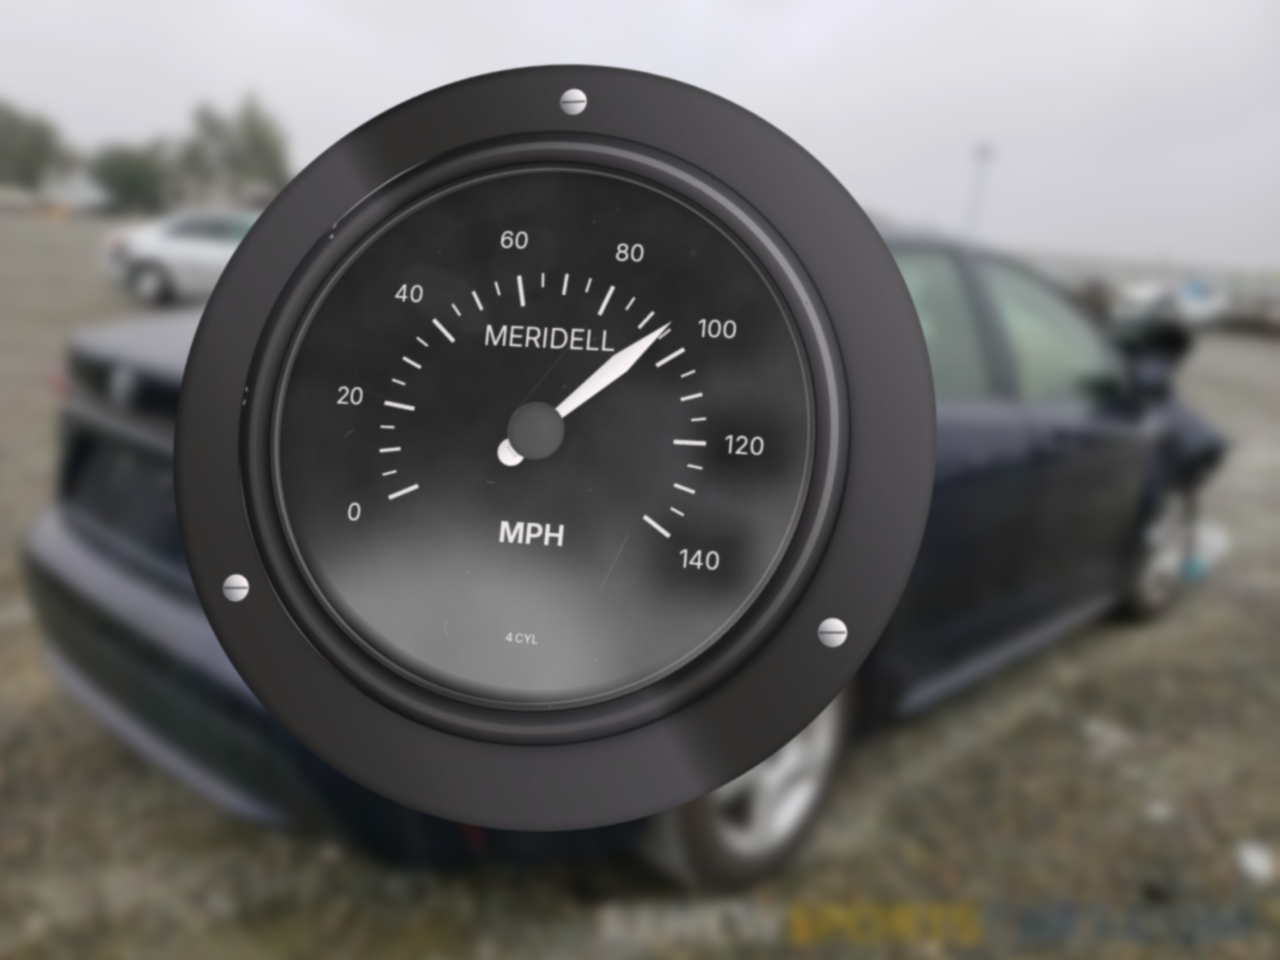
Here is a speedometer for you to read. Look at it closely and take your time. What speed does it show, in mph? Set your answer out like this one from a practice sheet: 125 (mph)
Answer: 95 (mph)
